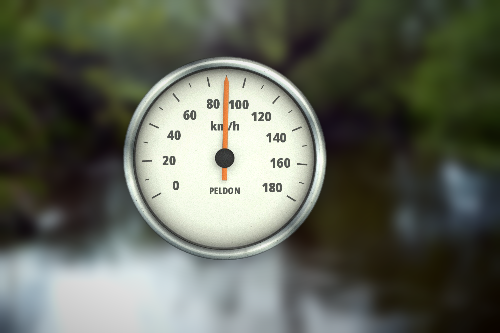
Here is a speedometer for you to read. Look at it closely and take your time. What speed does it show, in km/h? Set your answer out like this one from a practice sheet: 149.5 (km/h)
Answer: 90 (km/h)
